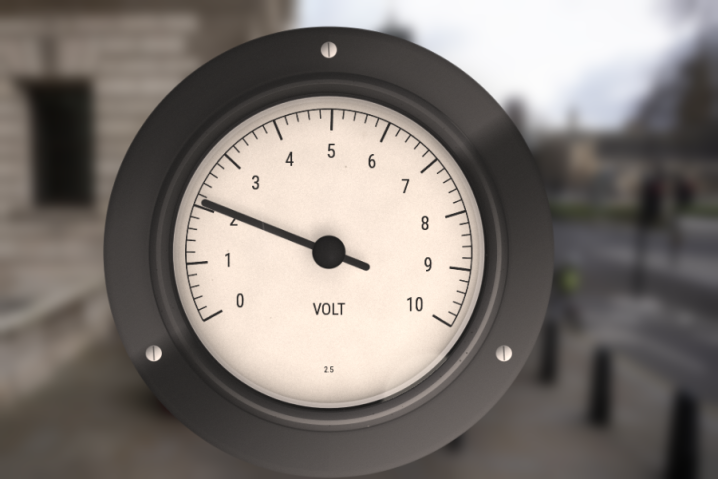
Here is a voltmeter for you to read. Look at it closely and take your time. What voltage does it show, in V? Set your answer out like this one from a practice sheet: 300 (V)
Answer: 2.1 (V)
